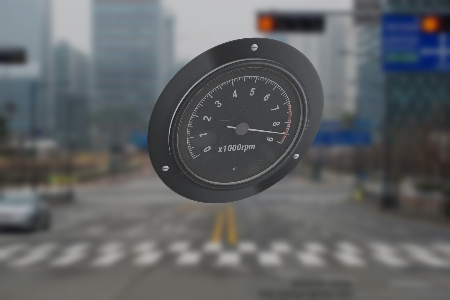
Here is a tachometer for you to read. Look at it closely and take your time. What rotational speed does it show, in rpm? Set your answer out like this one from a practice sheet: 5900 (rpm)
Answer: 8500 (rpm)
